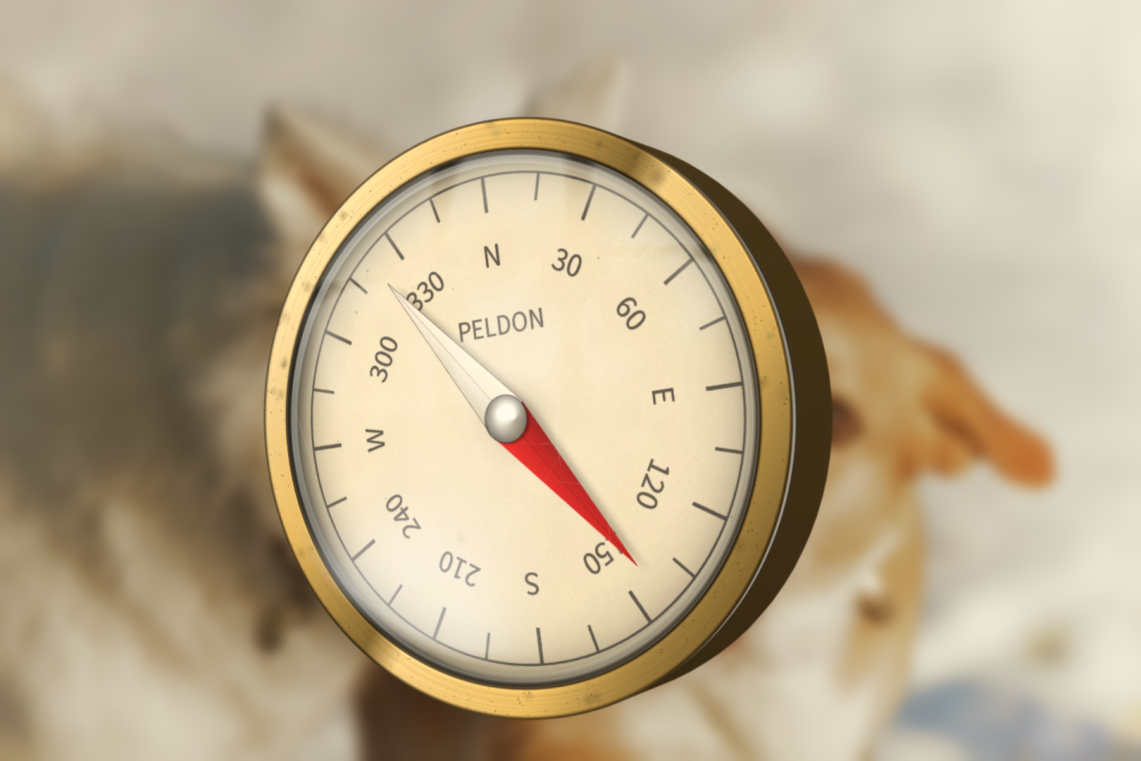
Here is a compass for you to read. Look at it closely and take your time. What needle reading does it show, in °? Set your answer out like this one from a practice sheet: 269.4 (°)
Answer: 142.5 (°)
